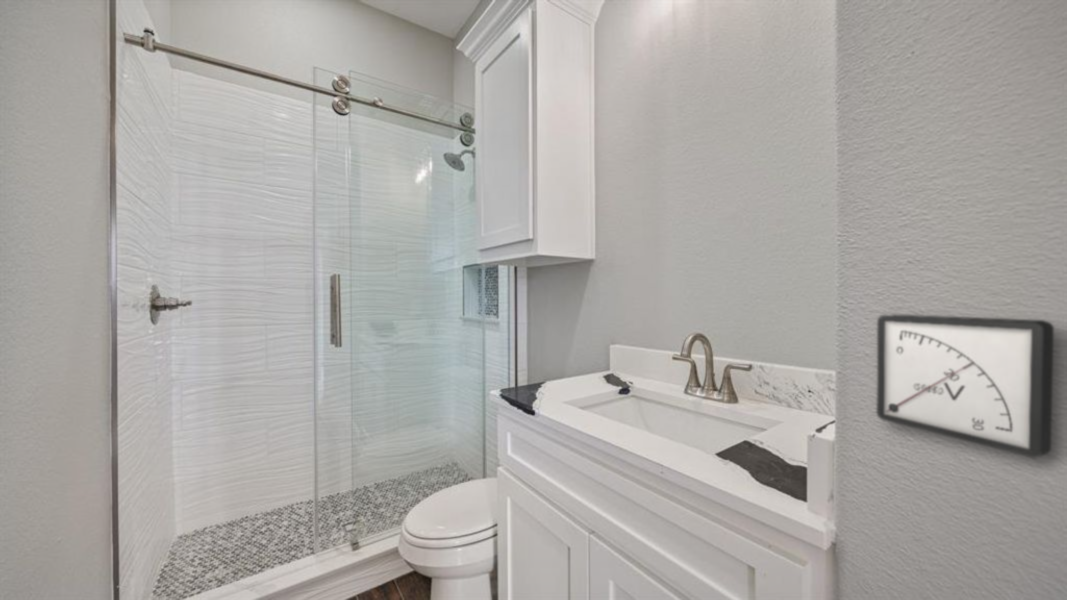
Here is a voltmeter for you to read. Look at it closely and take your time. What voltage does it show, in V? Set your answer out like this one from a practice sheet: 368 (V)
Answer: 20 (V)
